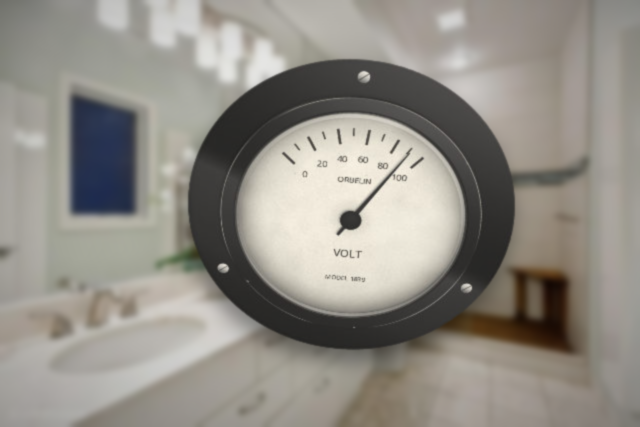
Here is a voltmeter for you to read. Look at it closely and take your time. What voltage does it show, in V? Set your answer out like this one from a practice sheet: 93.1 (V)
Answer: 90 (V)
